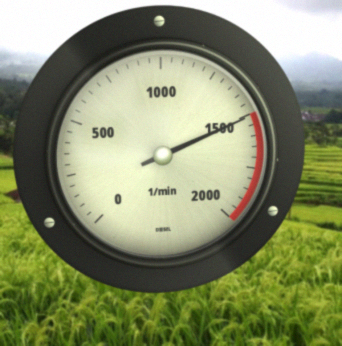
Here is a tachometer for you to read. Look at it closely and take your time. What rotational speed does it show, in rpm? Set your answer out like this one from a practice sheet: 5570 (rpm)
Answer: 1500 (rpm)
